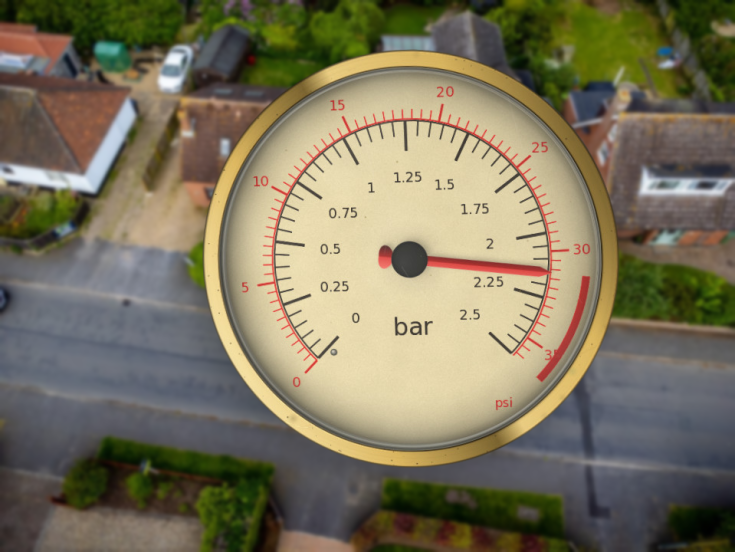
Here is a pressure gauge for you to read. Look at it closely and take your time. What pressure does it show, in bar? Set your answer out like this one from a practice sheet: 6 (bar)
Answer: 2.15 (bar)
